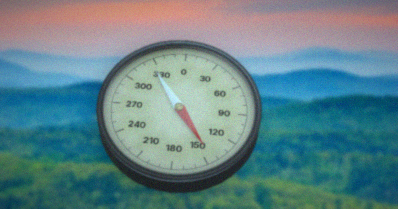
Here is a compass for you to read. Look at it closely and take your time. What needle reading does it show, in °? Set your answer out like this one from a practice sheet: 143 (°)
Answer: 145 (°)
